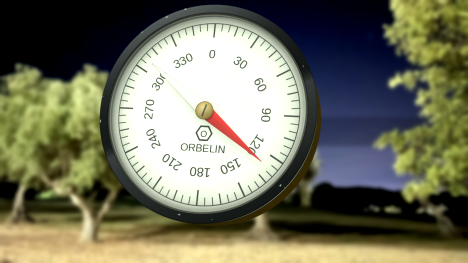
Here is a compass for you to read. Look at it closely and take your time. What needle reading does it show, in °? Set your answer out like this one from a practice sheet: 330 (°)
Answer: 127.5 (°)
